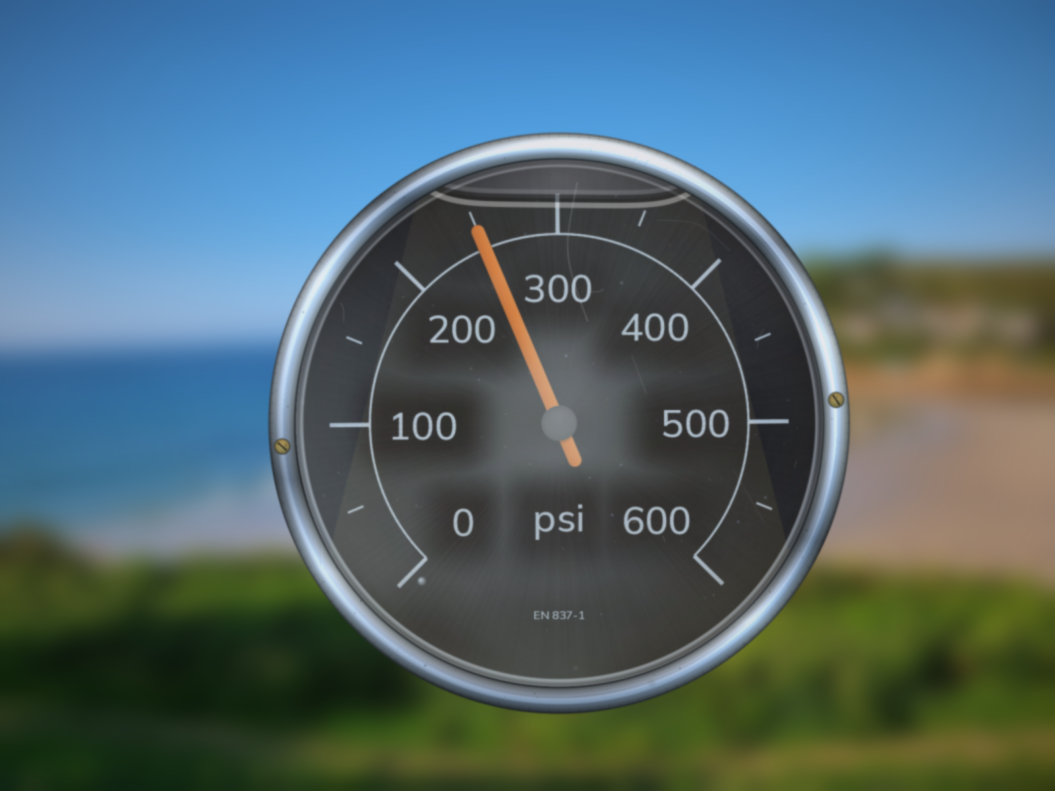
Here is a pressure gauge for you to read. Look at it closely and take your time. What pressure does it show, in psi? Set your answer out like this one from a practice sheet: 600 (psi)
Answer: 250 (psi)
